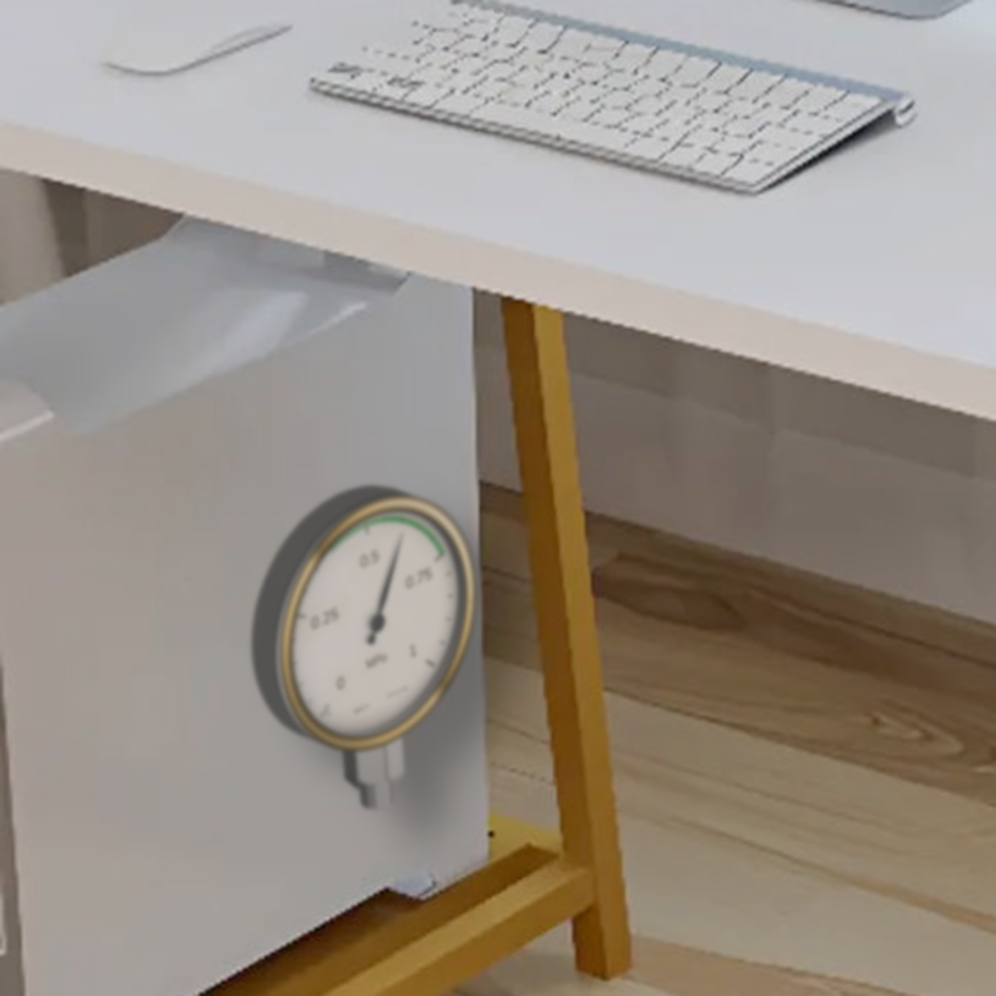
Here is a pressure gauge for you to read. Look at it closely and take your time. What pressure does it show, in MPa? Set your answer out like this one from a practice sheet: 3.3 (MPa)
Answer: 0.6 (MPa)
